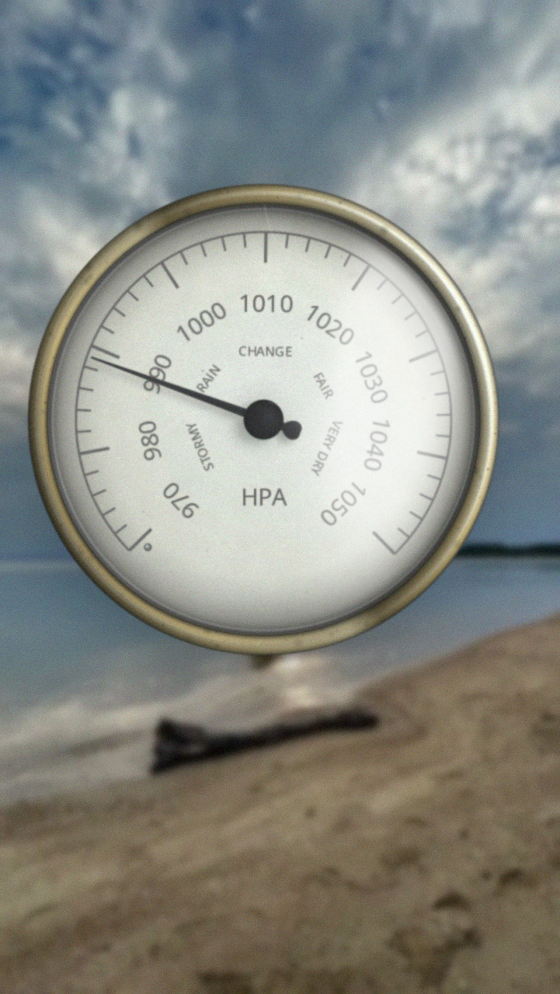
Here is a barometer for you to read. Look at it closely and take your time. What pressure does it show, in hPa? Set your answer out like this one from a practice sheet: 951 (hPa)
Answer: 989 (hPa)
